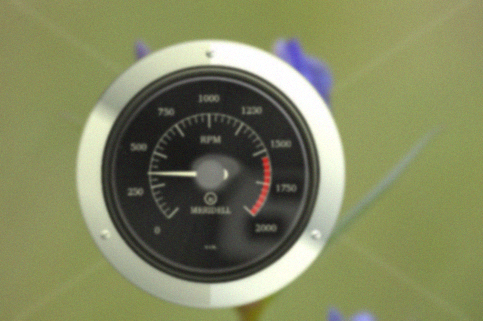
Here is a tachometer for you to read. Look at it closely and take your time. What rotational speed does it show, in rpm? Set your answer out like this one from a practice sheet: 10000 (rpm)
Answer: 350 (rpm)
